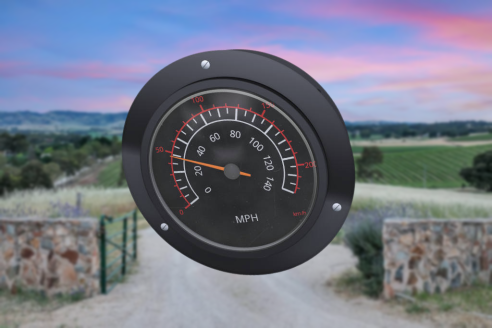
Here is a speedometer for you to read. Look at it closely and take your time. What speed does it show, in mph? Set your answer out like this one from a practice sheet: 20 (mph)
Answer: 30 (mph)
